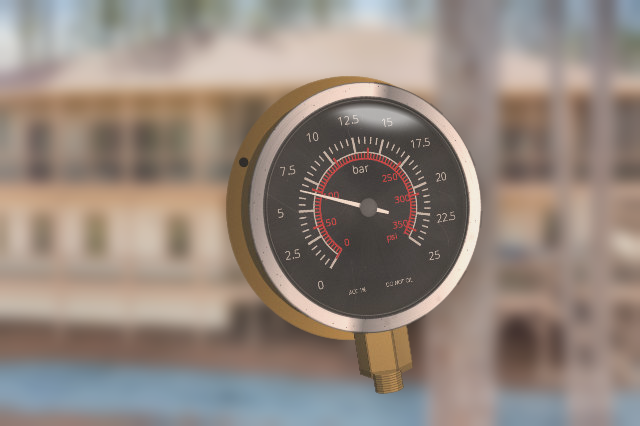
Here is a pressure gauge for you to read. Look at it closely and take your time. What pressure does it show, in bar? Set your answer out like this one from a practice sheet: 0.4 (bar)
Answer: 6.5 (bar)
